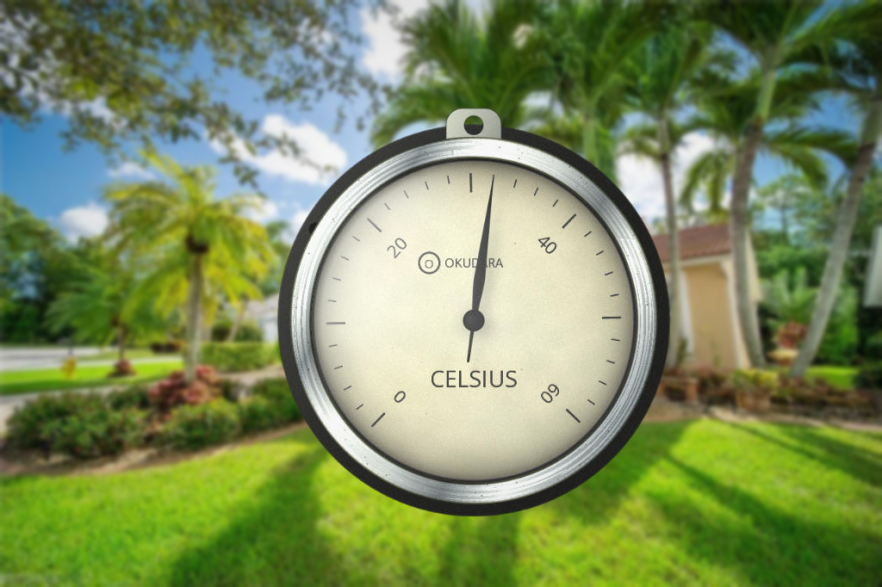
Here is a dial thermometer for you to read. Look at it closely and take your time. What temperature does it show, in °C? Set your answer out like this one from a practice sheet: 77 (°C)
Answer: 32 (°C)
